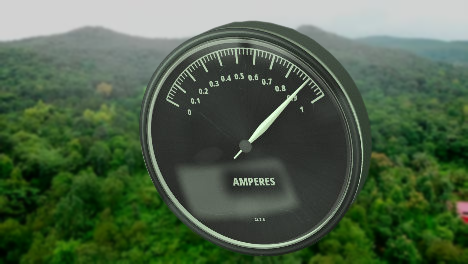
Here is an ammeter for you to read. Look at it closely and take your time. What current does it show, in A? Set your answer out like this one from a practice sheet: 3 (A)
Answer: 0.9 (A)
